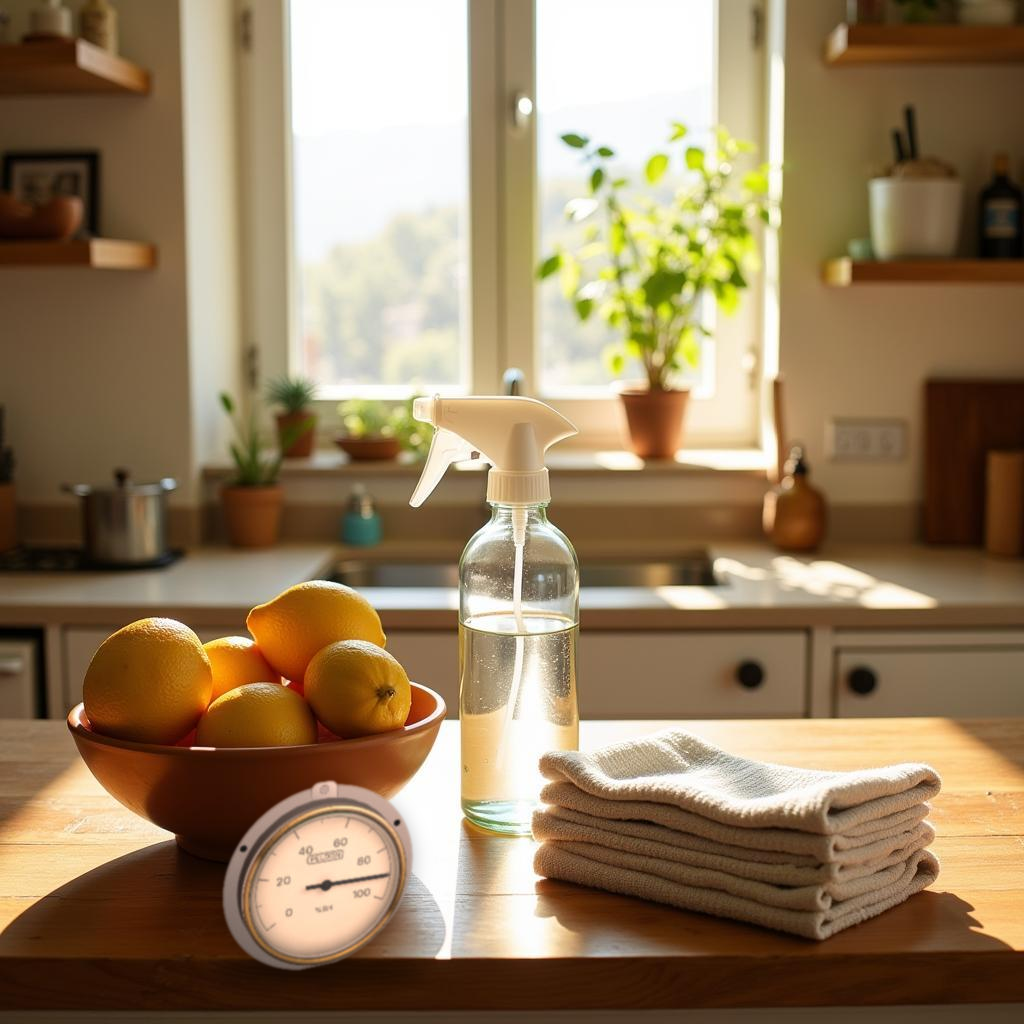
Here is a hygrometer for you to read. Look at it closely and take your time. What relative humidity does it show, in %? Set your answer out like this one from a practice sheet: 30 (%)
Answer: 90 (%)
